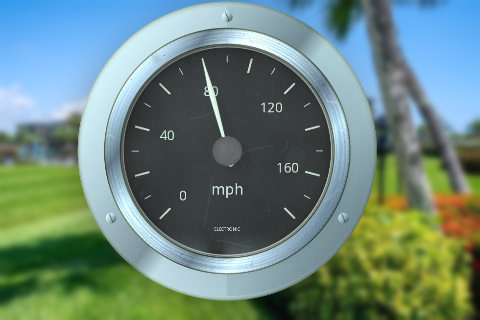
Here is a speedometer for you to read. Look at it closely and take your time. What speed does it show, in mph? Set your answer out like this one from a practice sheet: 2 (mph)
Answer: 80 (mph)
